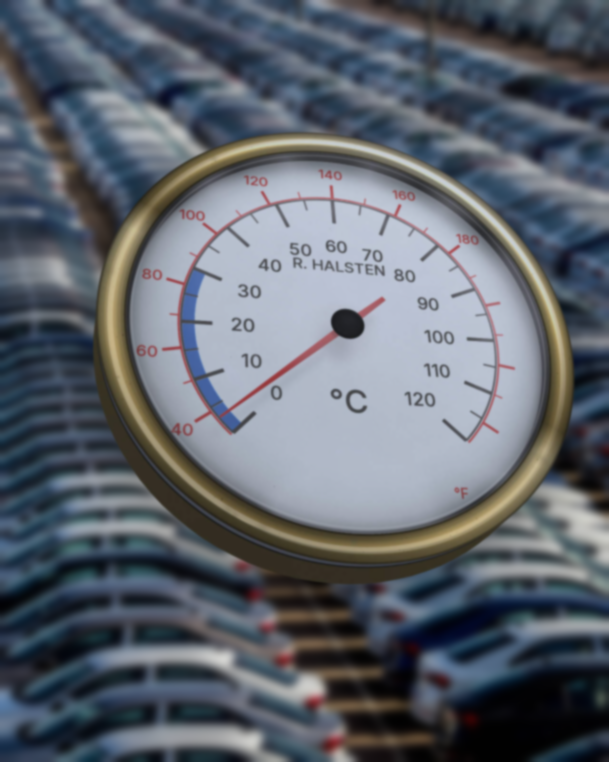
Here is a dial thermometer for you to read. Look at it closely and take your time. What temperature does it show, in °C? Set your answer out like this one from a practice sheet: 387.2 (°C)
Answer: 2.5 (°C)
